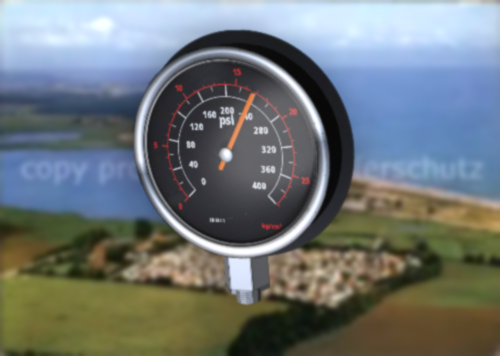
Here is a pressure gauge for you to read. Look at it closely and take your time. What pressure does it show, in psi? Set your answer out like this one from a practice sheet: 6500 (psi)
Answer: 240 (psi)
